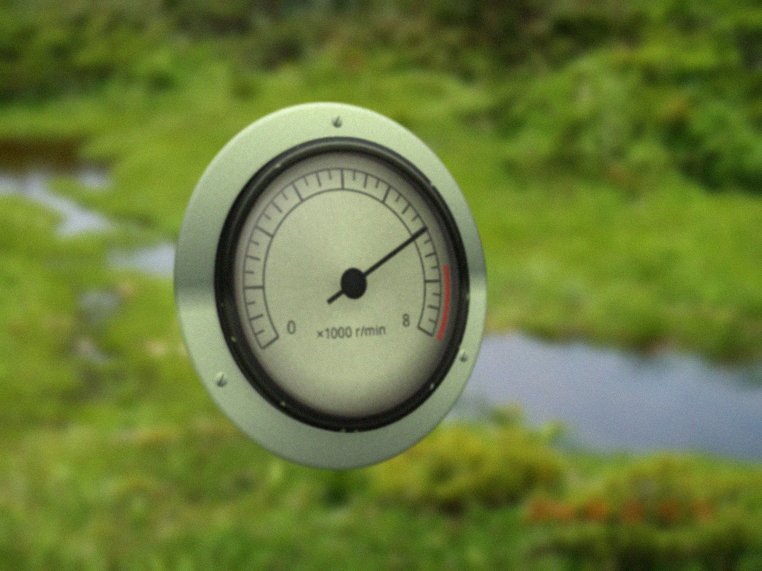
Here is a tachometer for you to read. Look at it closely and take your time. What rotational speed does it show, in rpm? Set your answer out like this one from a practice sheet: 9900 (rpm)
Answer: 6000 (rpm)
